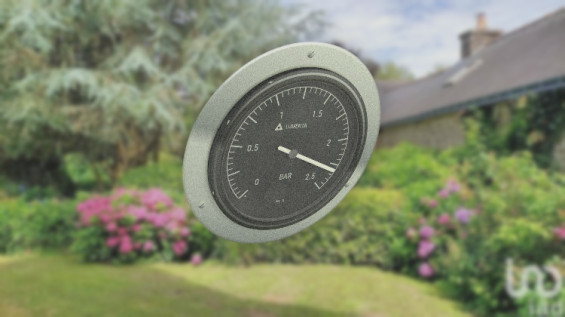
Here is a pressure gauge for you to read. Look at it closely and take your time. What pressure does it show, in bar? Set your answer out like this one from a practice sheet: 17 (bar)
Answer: 2.3 (bar)
